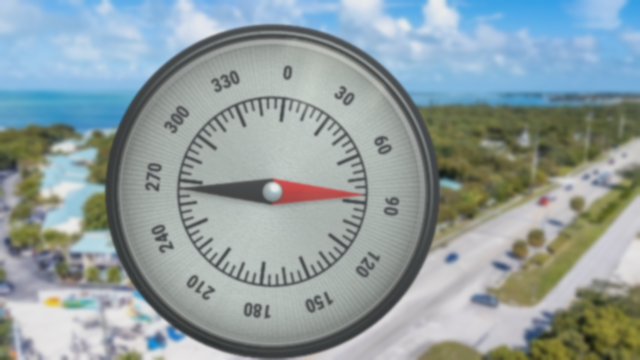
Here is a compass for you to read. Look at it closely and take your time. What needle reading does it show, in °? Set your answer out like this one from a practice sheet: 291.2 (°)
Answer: 85 (°)
